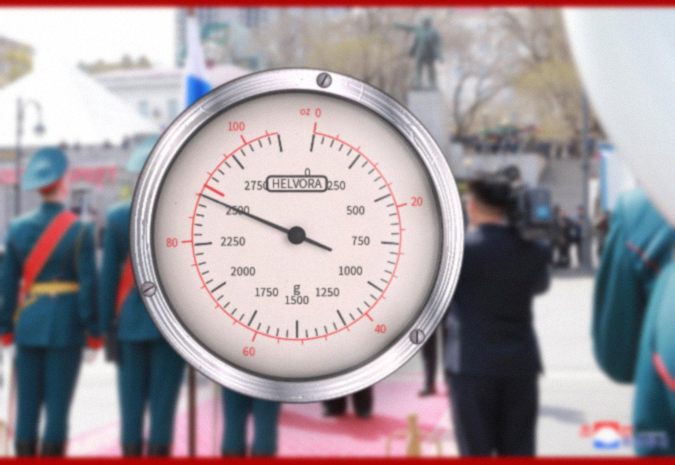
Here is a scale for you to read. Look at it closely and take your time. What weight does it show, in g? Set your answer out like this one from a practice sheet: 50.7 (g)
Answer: 2500 (g)
